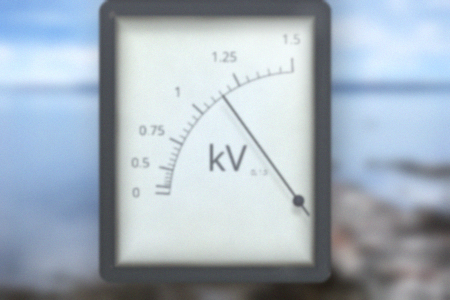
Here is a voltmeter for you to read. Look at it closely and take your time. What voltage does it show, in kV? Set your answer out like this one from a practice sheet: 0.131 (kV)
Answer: 1.15 (kV)
